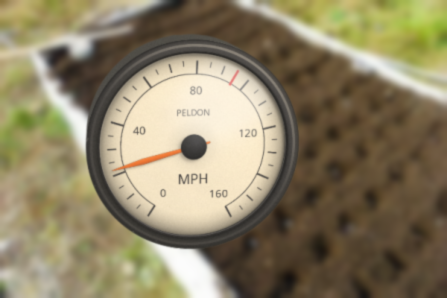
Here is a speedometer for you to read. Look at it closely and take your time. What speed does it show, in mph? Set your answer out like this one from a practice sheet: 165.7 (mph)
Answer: 22.5 (mph)
